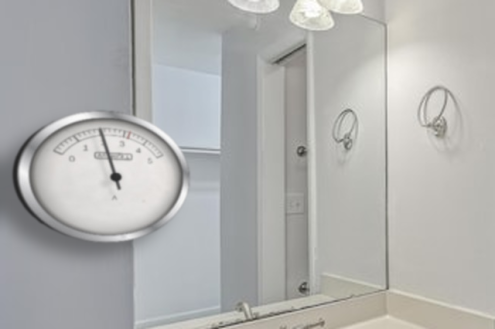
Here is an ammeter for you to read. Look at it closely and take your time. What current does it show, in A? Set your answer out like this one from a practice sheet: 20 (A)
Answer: 2 (A)
